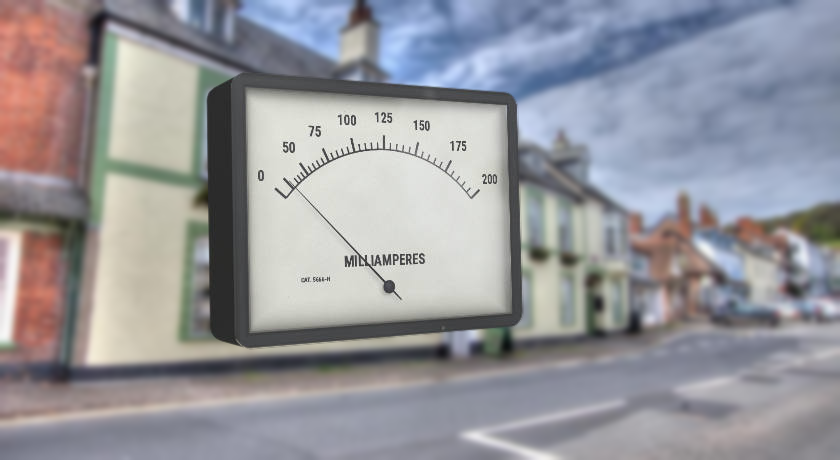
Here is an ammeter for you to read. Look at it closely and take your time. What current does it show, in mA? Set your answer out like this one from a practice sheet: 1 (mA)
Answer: 25 (mA)
